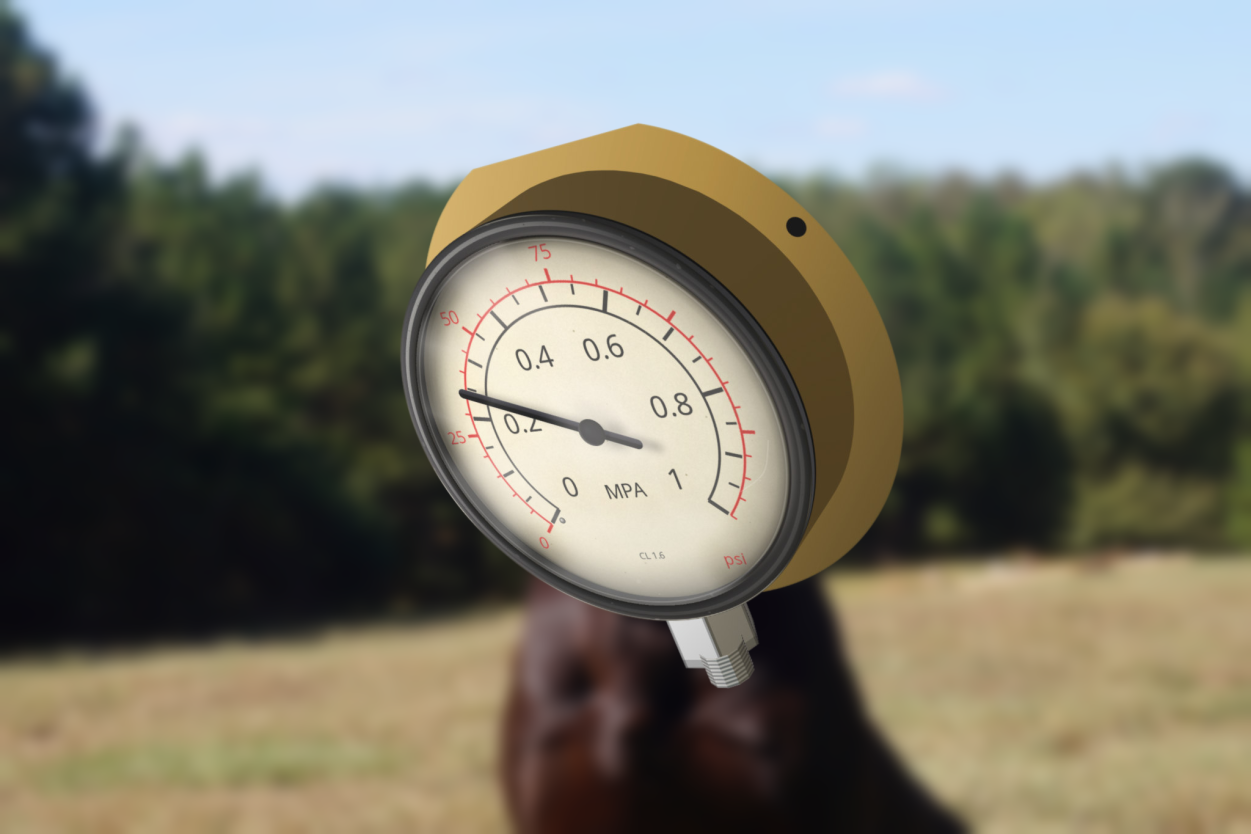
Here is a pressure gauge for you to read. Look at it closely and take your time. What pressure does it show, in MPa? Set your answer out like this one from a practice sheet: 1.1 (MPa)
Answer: 0.25 (MPa)
